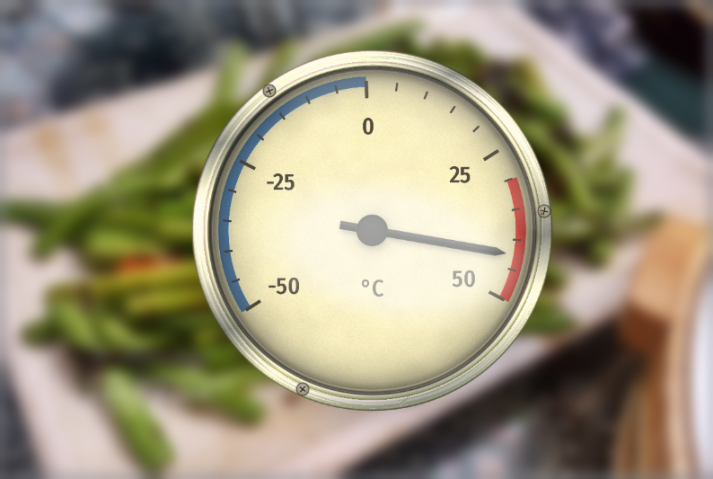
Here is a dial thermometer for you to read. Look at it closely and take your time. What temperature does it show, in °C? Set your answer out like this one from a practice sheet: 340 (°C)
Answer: 42.5 (°C)
